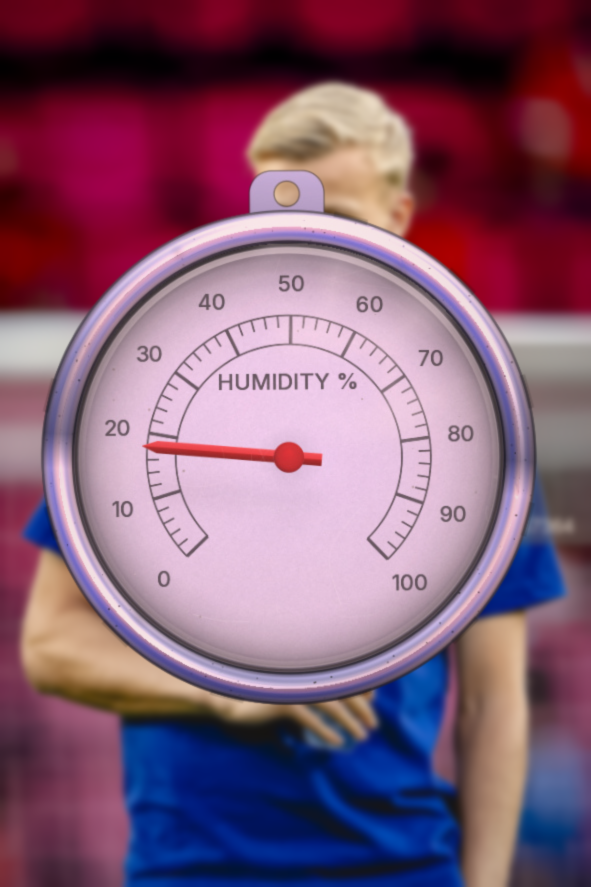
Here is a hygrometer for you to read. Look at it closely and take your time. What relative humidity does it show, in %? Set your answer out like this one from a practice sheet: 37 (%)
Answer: 18 (%)
